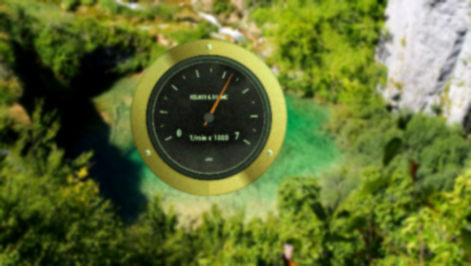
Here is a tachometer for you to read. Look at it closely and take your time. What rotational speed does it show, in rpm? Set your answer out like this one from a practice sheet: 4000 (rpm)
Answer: 4250 (rpm)
